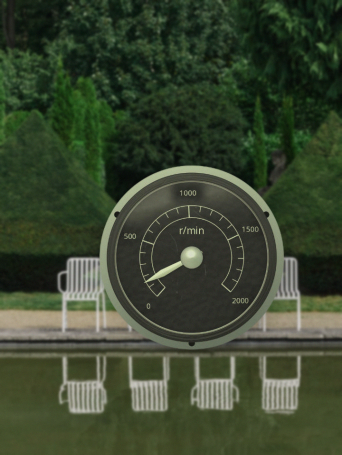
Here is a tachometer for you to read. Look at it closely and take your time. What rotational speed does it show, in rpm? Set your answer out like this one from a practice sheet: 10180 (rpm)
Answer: 150 (rpm)
